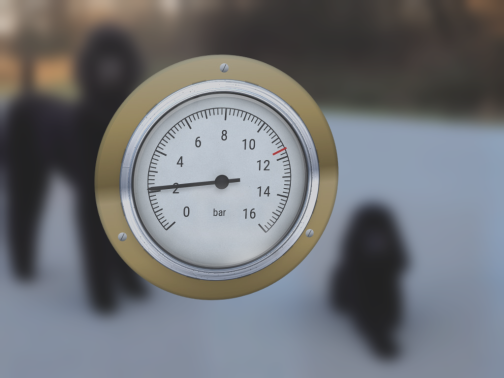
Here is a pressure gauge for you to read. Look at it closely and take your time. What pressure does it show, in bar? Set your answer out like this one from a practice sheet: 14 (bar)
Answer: 2.2 (bar)
